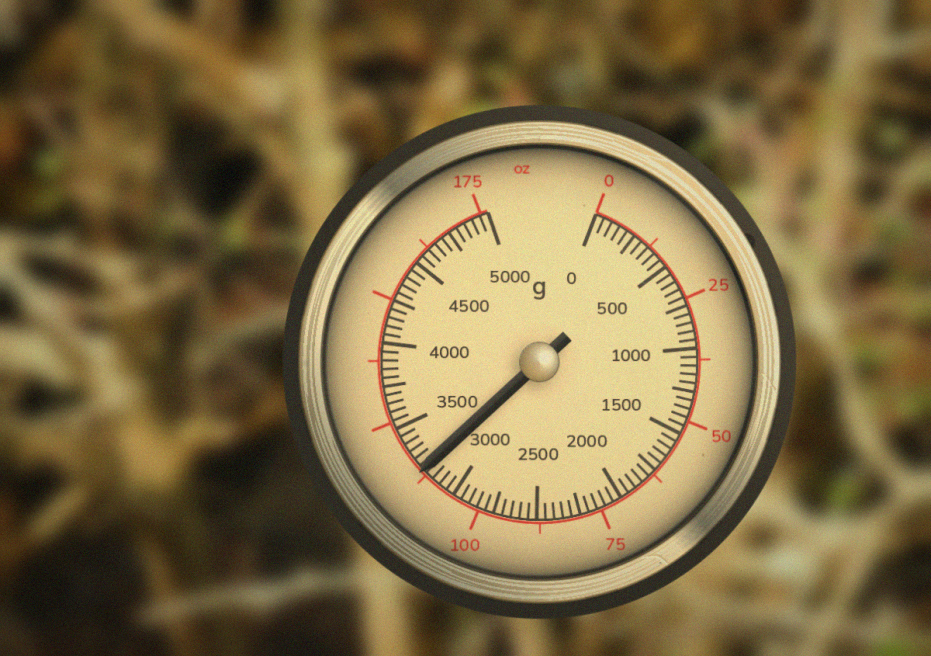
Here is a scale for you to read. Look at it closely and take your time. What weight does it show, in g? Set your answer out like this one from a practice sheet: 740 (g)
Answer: 3225 (g)
